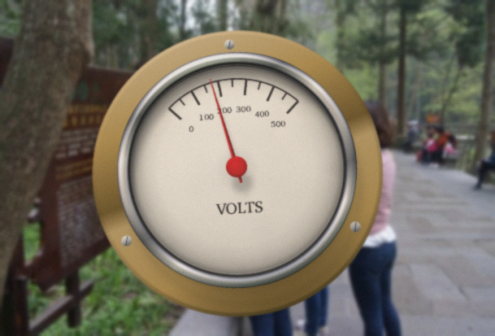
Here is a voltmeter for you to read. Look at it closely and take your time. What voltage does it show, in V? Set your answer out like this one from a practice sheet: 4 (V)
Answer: 175 (V)
